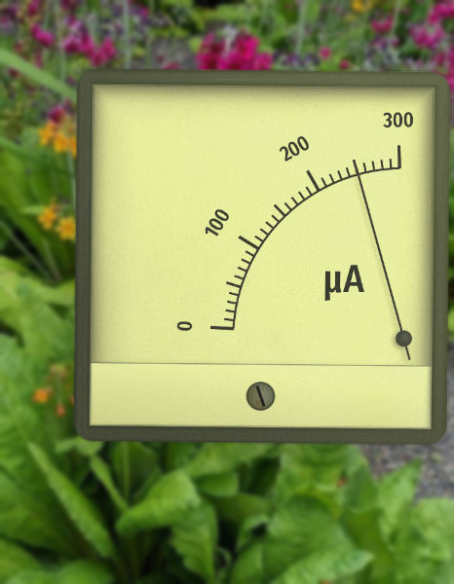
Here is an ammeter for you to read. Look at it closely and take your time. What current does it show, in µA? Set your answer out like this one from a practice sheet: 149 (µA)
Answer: 250 (µA)
